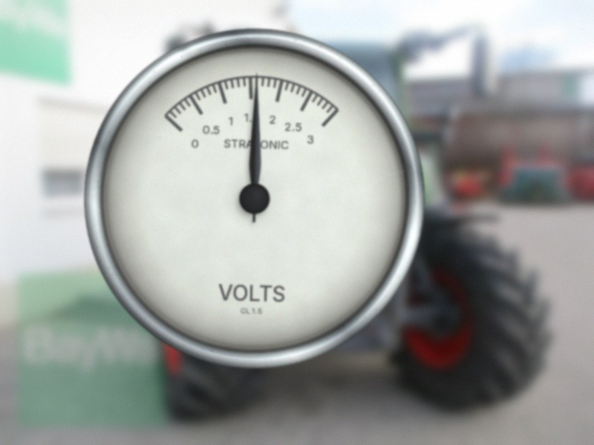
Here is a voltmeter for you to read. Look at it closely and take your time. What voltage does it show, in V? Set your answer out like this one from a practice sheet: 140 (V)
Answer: 1.6 (V)
